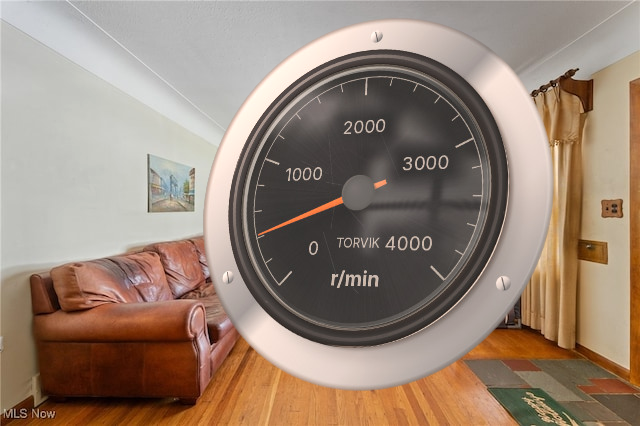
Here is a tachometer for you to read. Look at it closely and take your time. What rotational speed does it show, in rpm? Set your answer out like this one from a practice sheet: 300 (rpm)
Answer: 400 (rpm)
